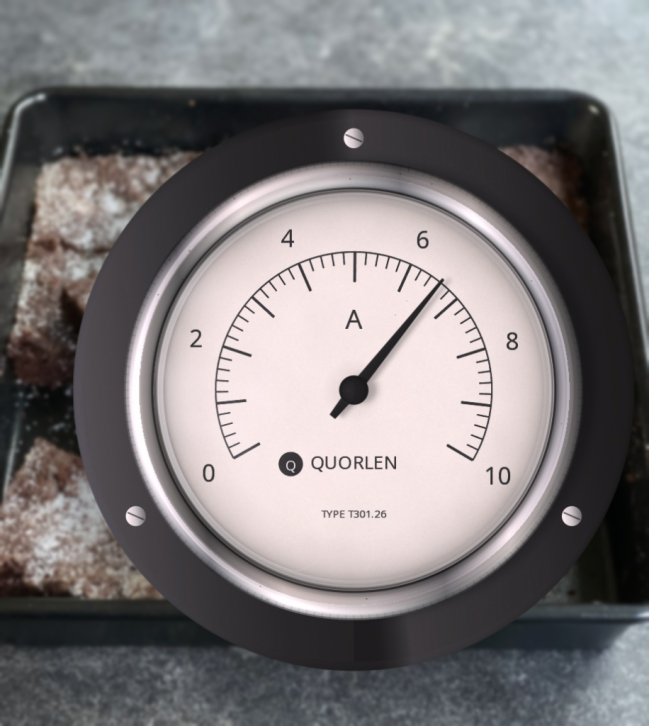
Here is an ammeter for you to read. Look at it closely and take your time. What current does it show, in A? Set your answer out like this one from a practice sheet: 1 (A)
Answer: 6.6 (A)
